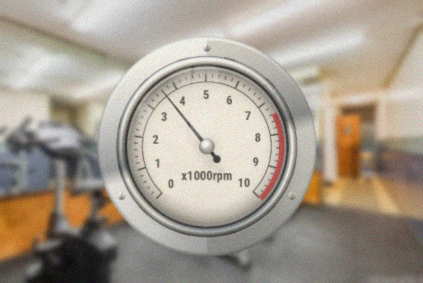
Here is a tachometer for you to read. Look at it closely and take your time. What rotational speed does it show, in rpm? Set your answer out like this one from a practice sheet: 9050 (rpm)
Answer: 3600 (rpm)
